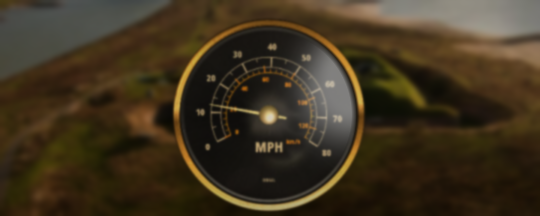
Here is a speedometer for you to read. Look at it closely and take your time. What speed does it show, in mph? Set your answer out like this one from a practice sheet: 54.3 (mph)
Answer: 12.5 (mph)
